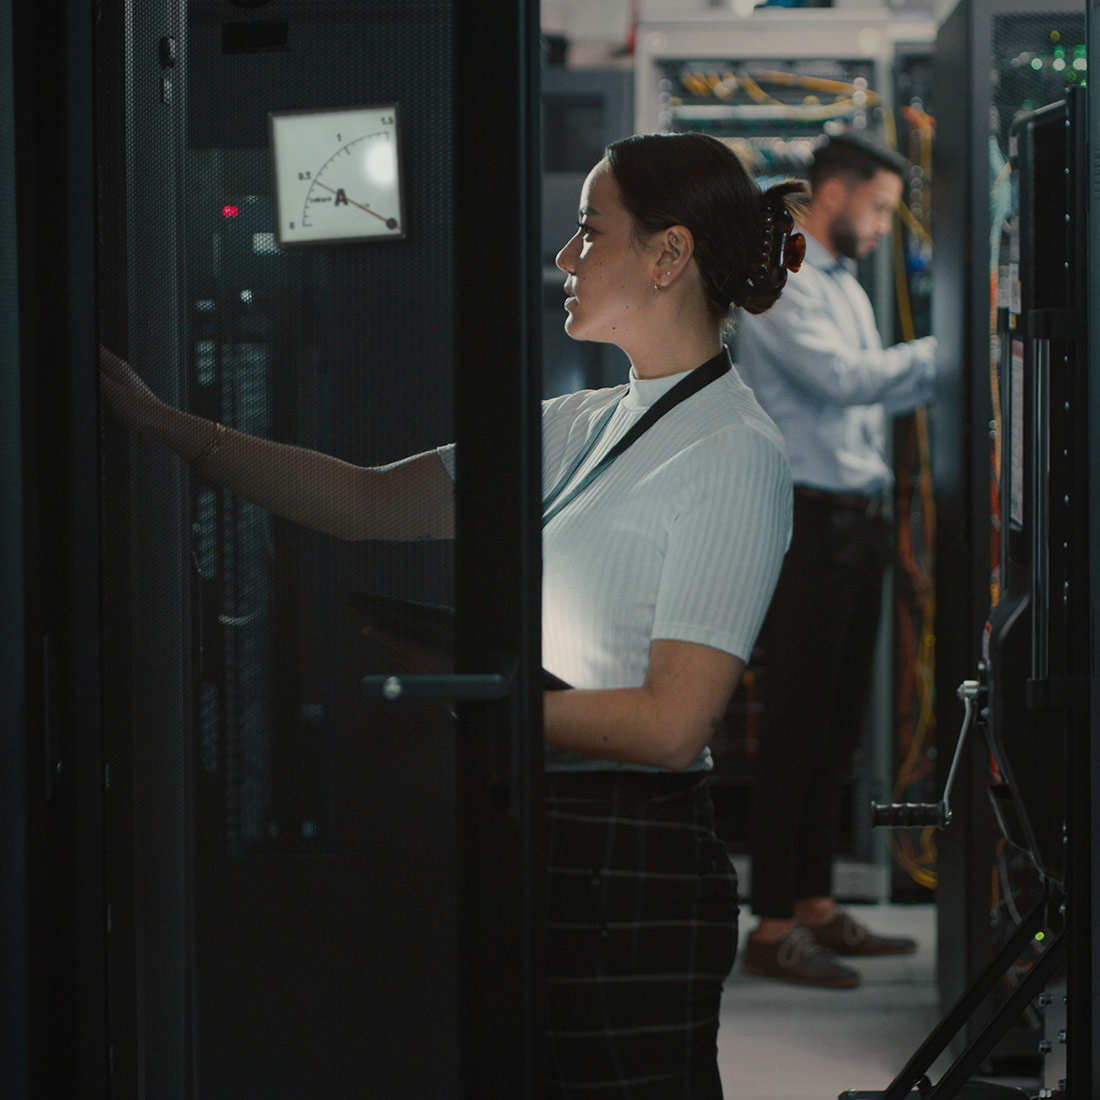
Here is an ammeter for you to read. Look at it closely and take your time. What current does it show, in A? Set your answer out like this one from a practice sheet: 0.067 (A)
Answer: 0.5 (A)
